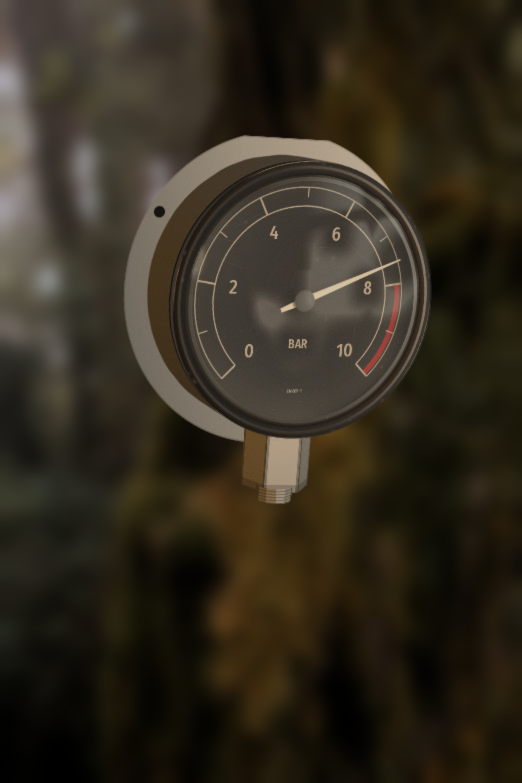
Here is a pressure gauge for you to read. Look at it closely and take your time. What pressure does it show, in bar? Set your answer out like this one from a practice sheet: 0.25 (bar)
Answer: 7.5 (bar)
